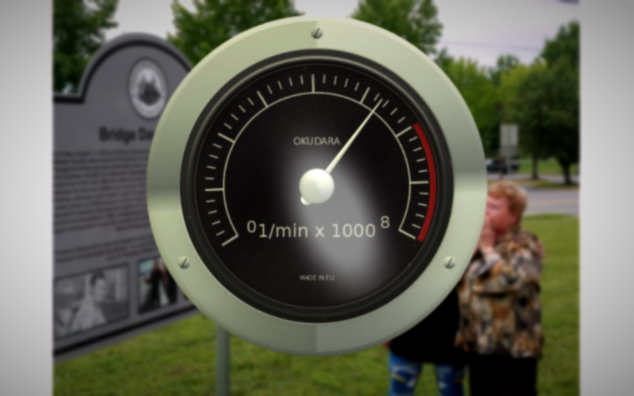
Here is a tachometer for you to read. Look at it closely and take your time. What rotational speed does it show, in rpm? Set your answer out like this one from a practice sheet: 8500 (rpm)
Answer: 5300 (rpm)
